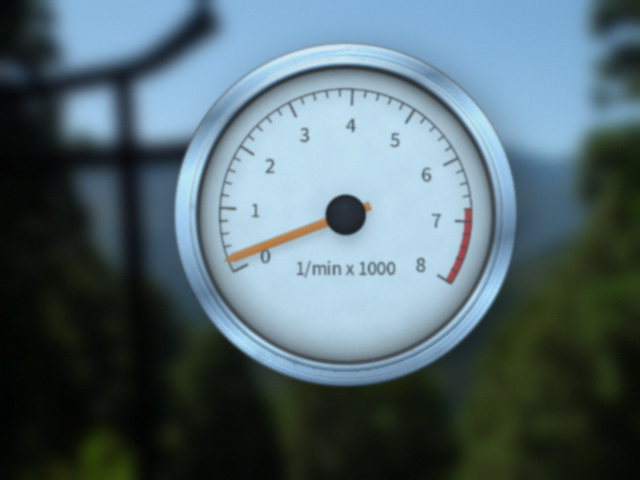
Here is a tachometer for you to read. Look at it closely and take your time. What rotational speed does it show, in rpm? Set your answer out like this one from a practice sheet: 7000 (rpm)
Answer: 200 (rpm)
